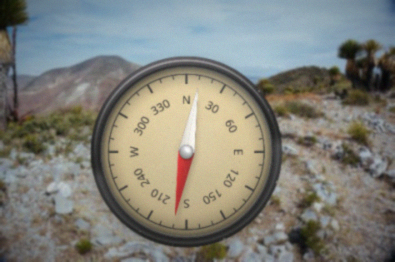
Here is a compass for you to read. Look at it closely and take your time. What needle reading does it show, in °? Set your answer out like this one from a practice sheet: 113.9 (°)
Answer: 190 (°)
